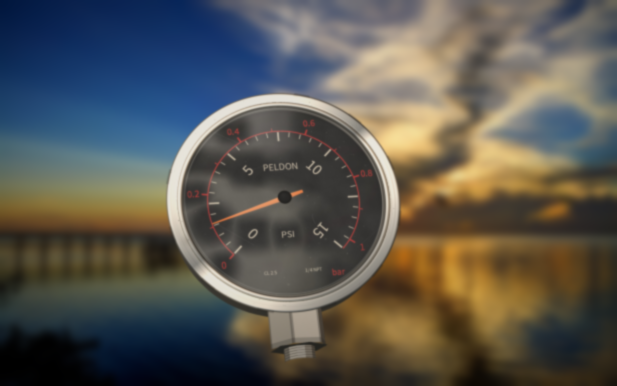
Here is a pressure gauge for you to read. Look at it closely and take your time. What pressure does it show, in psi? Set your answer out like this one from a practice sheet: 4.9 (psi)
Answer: 1.5 (psi)
